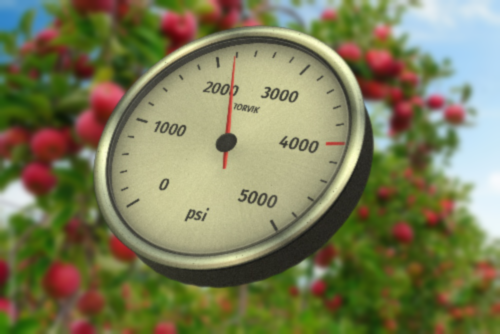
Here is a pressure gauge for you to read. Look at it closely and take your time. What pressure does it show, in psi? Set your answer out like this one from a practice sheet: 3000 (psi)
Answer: 2200 (psi)
